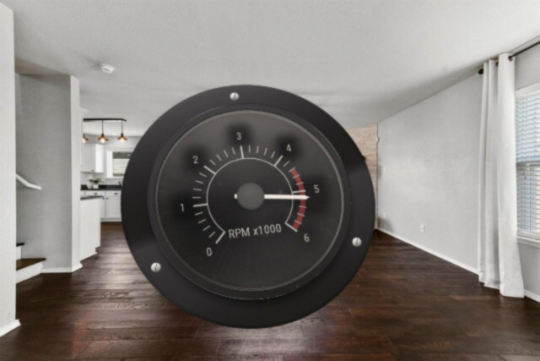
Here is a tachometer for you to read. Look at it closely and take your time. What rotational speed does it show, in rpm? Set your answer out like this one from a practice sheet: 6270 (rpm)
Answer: 5200 (rpm)
